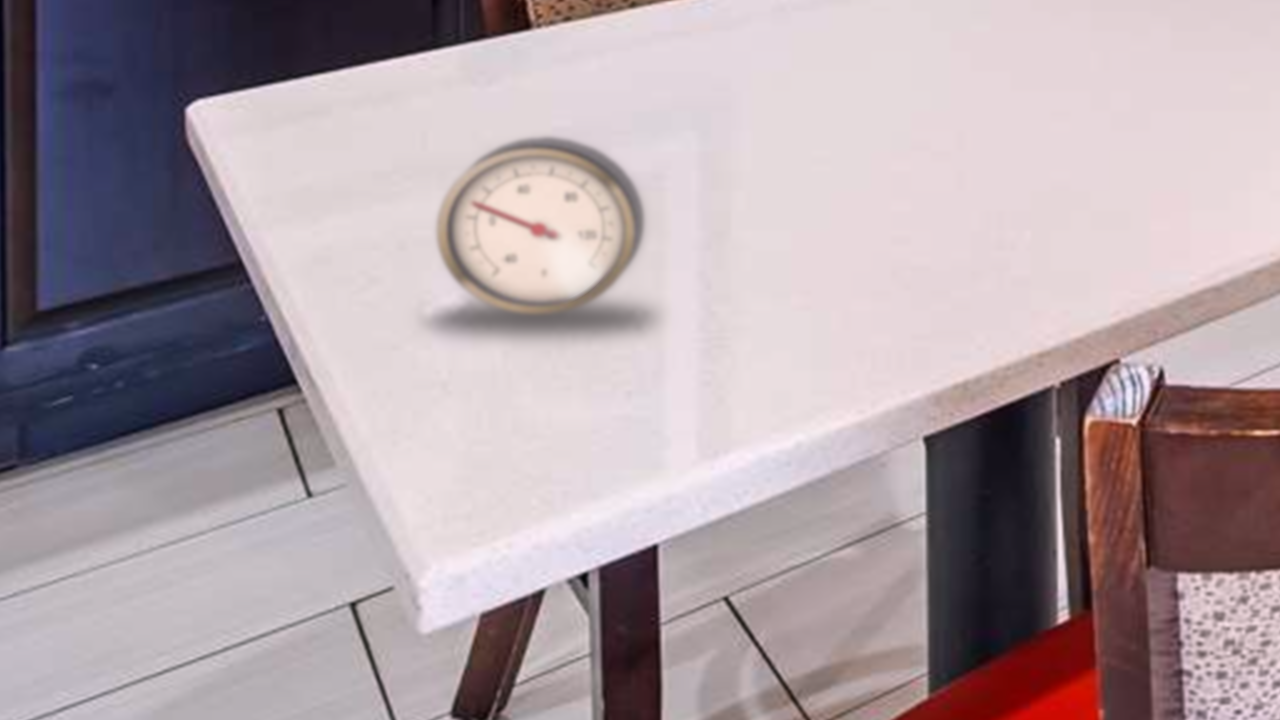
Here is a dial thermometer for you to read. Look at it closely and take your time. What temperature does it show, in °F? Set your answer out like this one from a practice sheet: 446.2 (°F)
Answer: 10 (°F)
